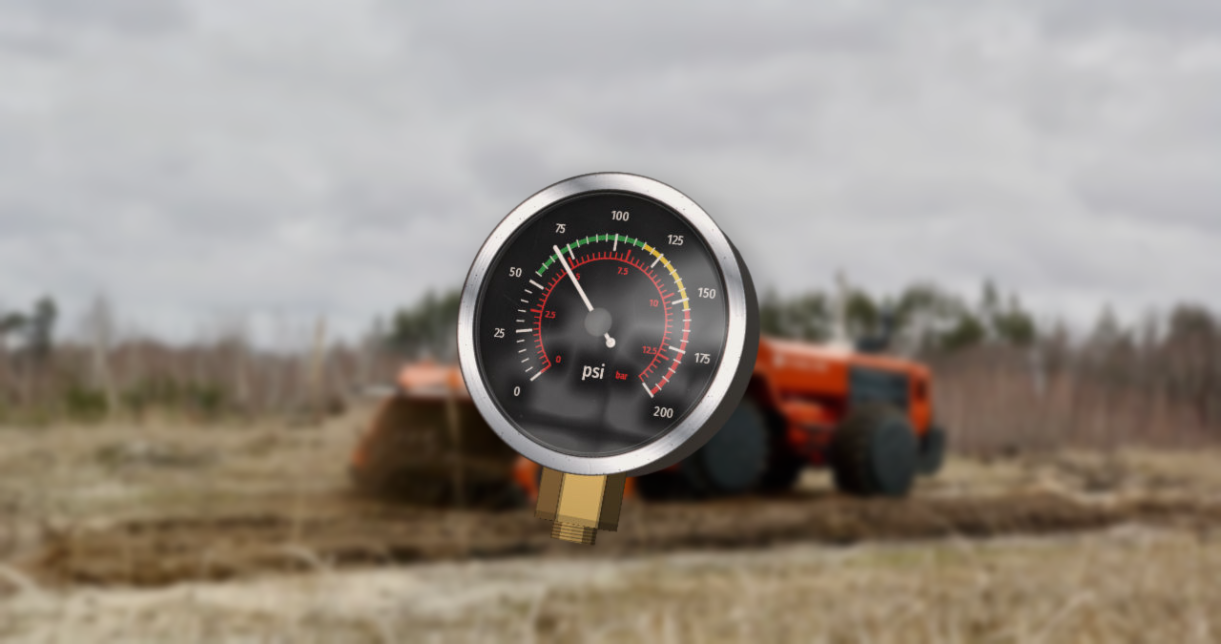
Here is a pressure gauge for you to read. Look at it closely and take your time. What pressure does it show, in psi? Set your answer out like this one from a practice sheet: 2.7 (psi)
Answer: 70 (psi)
